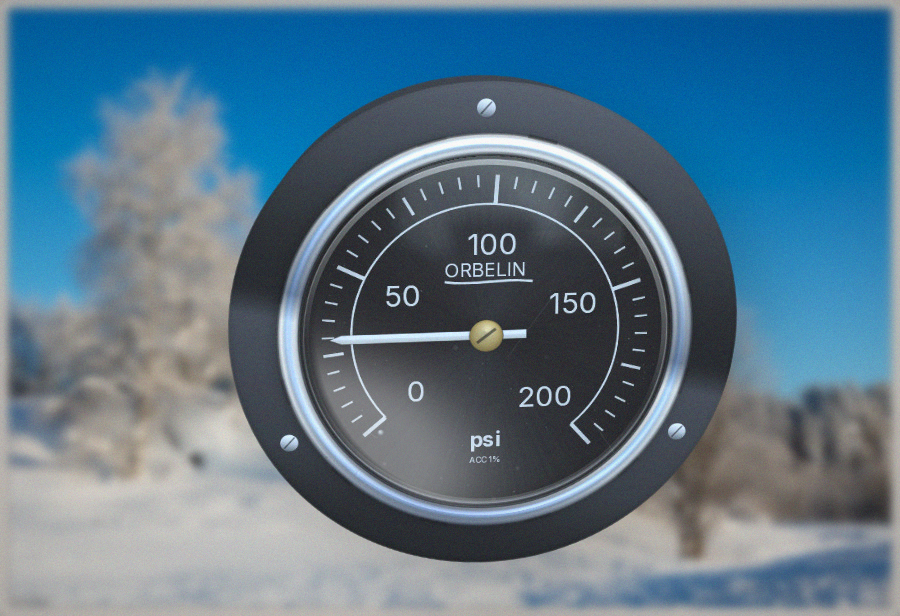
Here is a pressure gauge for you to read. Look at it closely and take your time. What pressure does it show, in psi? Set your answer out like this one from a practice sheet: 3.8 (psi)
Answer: 30 (psi)
